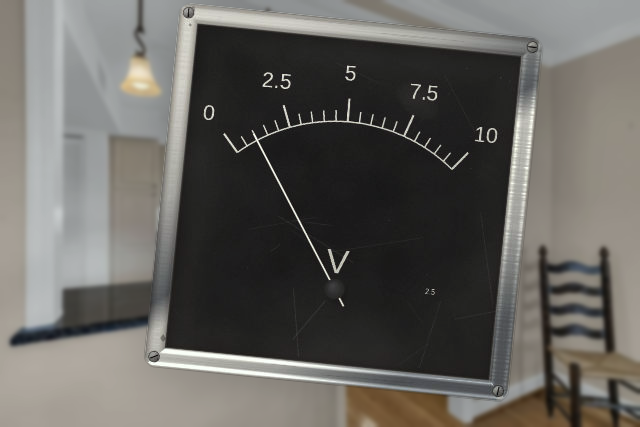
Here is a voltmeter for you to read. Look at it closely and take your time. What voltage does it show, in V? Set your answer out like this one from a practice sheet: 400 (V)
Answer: 1 (V)
